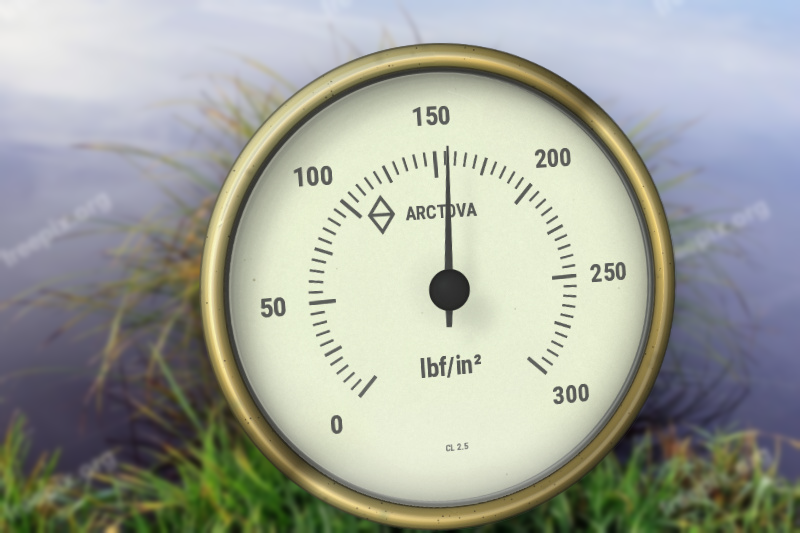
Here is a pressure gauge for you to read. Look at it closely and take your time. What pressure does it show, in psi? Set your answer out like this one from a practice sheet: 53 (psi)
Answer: 155 (psi)
